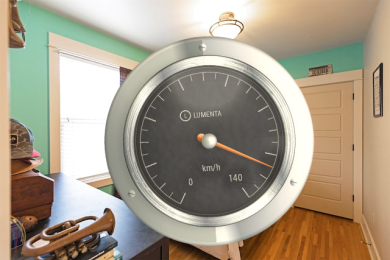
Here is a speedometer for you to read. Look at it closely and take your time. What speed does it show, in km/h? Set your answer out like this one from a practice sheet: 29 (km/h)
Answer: 125 (km/h)
